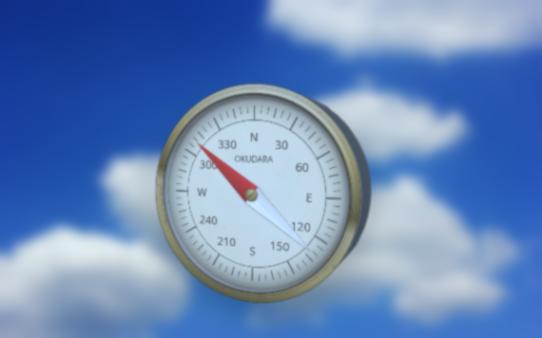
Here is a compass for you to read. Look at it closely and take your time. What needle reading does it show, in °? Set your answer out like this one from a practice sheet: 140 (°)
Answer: 310 (°)
